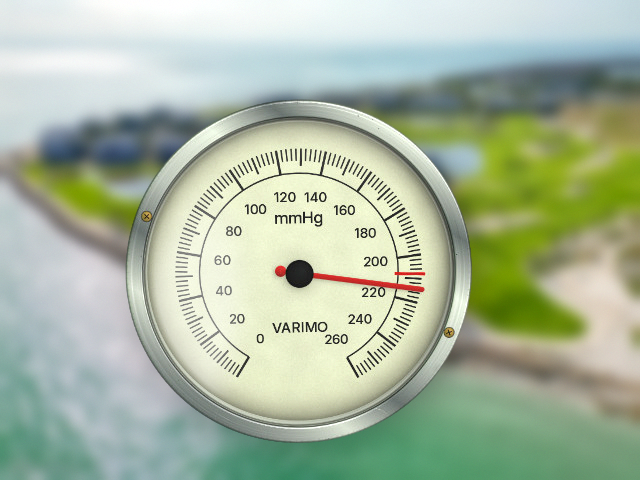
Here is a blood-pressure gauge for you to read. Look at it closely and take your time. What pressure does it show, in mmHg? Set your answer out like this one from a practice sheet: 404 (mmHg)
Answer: 214 (mmHg)
